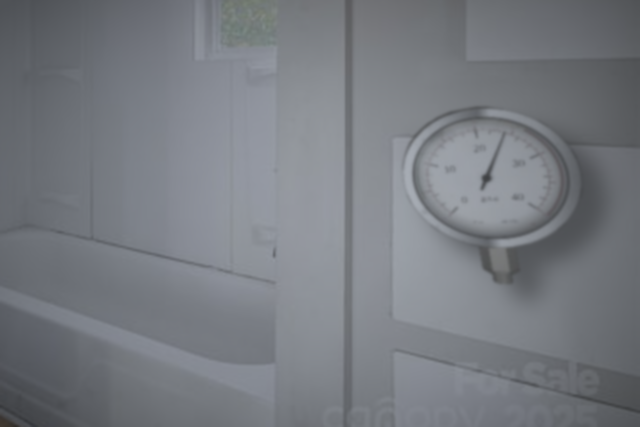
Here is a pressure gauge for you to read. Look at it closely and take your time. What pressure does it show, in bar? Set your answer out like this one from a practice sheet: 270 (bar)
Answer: 24 (bar)
